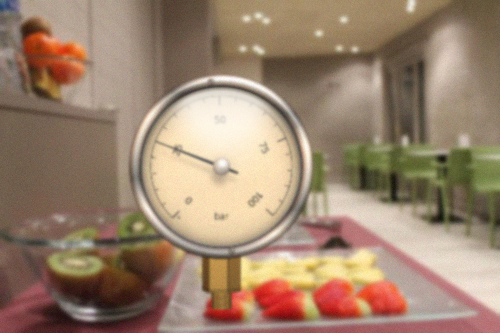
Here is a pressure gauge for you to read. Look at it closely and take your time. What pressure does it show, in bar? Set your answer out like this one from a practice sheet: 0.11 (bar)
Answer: 25 (bar)
